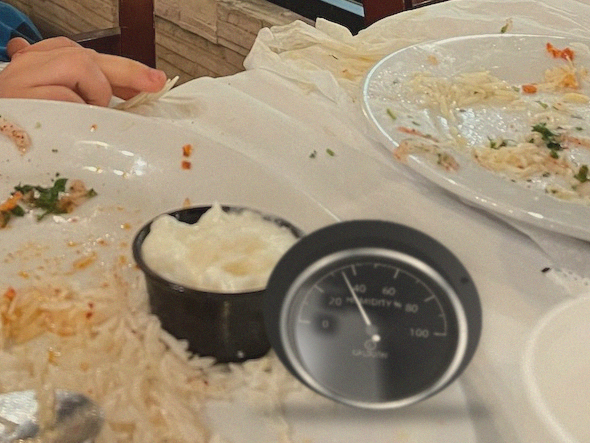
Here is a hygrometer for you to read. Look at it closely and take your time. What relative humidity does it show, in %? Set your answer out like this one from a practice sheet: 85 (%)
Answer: 35 (%)
